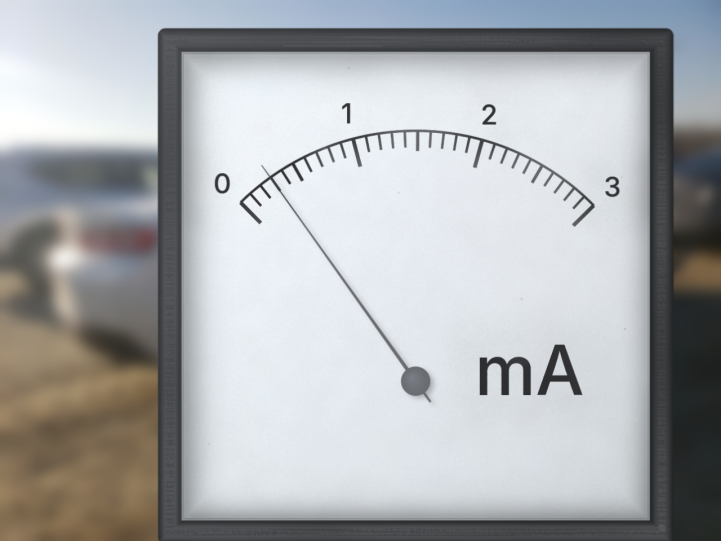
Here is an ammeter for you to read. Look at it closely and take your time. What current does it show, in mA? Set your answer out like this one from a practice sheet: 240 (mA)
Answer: 0.3 (mA)
